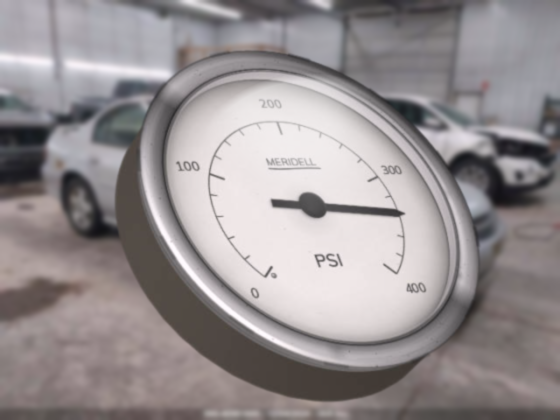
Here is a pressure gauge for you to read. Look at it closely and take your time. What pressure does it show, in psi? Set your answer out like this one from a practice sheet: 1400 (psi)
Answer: 340 (psi)
